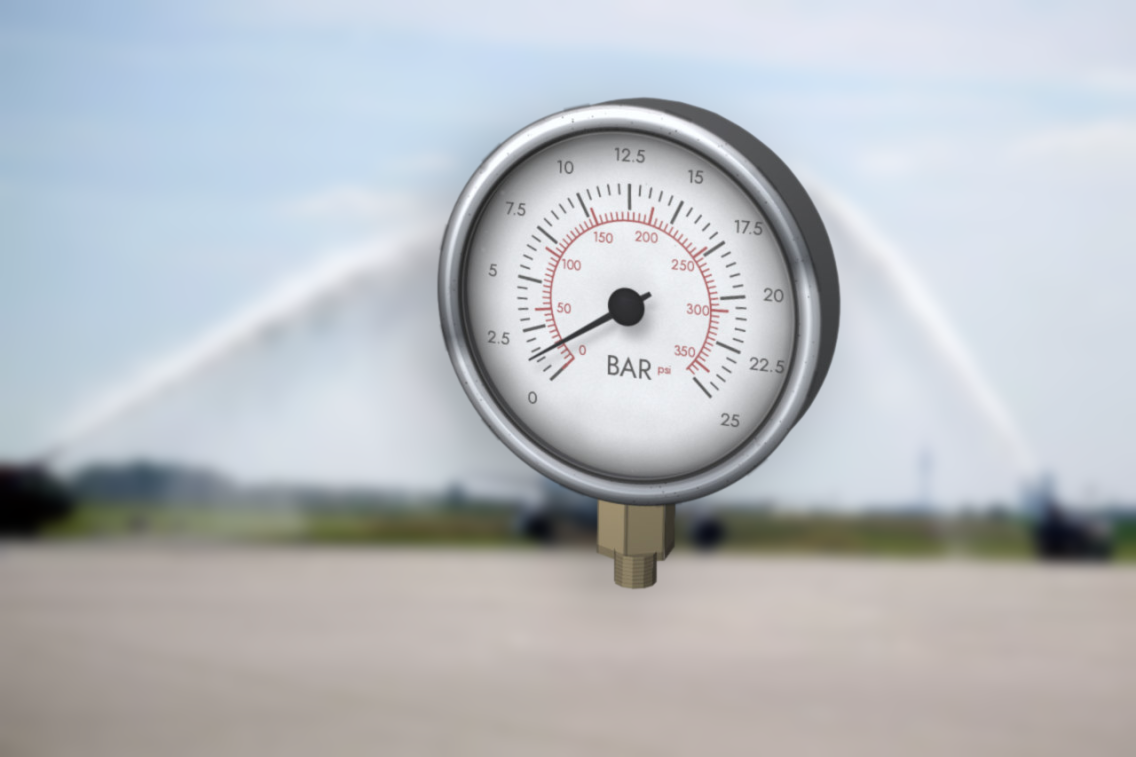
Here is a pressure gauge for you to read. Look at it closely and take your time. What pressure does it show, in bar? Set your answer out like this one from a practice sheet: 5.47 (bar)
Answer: 1.25 (bar)
